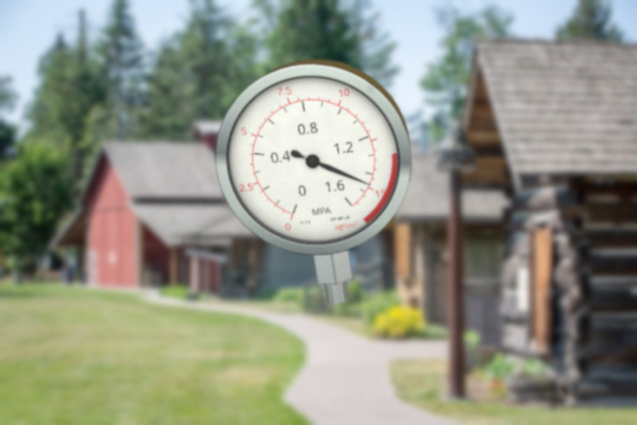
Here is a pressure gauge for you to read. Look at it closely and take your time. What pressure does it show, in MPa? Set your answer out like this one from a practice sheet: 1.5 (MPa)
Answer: 1.45 (MPa)
